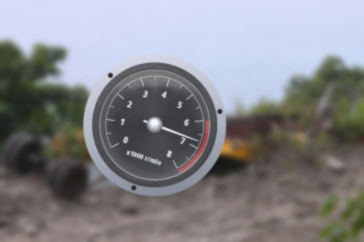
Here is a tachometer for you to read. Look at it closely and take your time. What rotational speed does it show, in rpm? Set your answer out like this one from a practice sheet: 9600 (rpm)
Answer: 6750 (rpm)
